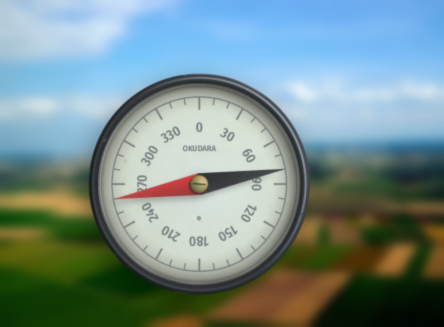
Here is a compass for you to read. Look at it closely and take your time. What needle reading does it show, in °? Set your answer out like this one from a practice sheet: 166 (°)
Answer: 260 (°)
